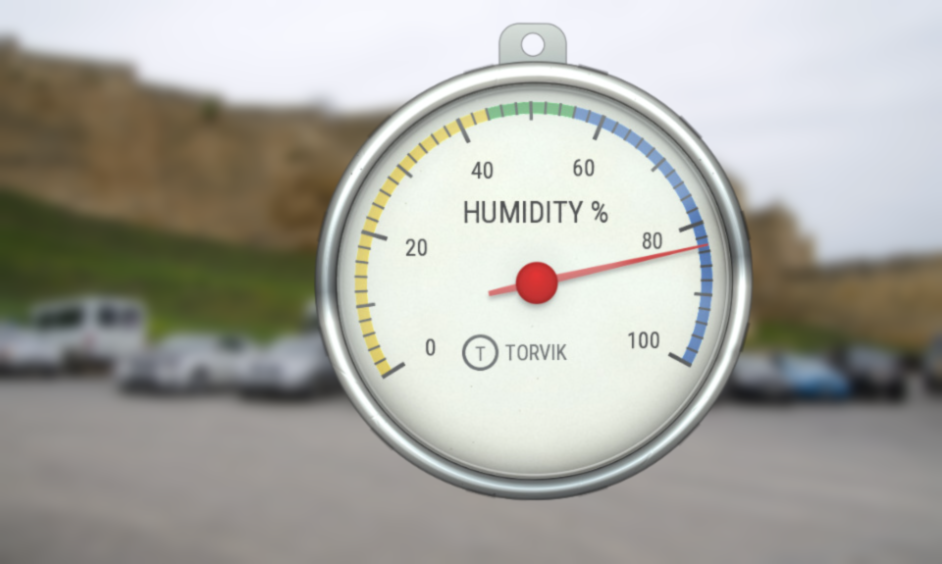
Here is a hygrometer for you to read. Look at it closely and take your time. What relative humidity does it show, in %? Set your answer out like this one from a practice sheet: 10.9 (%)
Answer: 83 (%)
